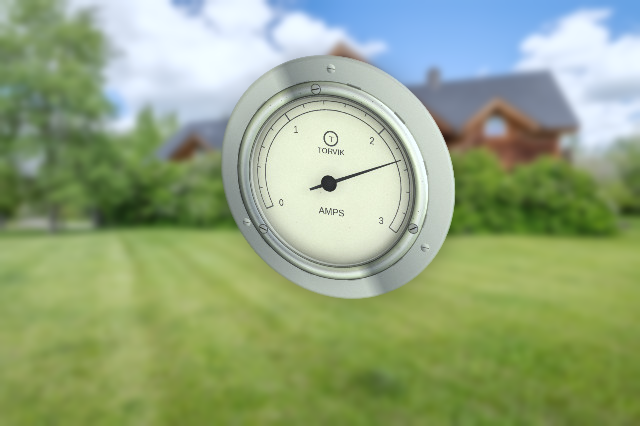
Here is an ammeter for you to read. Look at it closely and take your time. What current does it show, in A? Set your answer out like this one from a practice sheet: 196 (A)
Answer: 2.3 (A)
